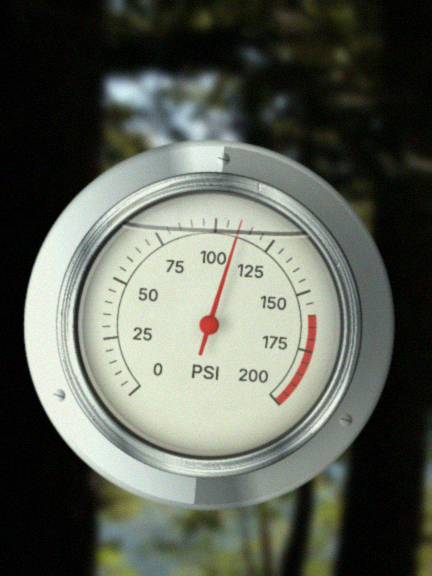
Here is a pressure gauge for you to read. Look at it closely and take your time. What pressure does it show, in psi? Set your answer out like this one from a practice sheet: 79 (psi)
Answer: 110 (psi)
